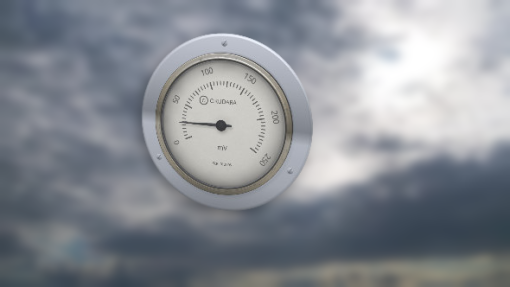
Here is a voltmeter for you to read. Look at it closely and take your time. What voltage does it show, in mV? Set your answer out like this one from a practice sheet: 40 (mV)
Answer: 25 (mV)
